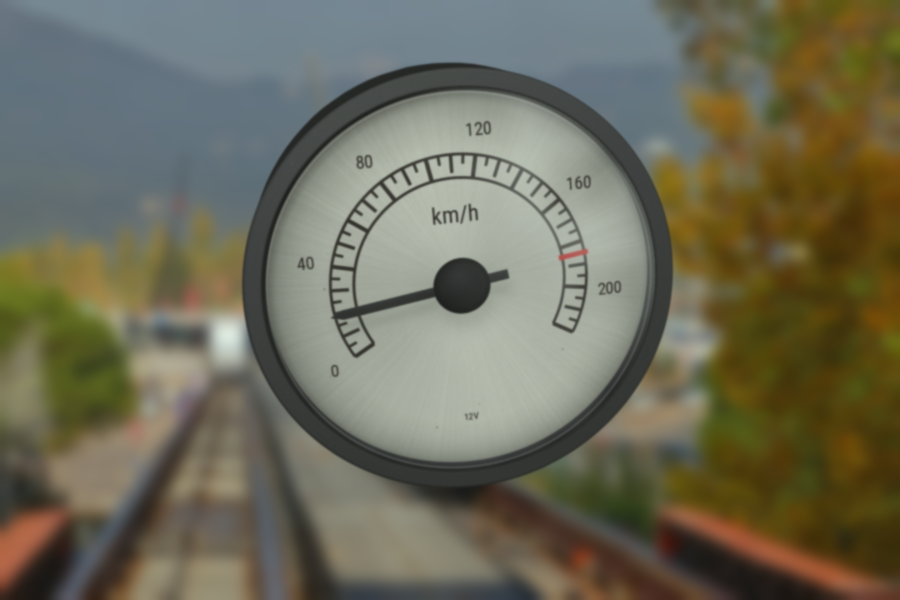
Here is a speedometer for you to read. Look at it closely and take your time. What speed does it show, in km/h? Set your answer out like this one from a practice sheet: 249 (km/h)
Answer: 20 (km/h)
